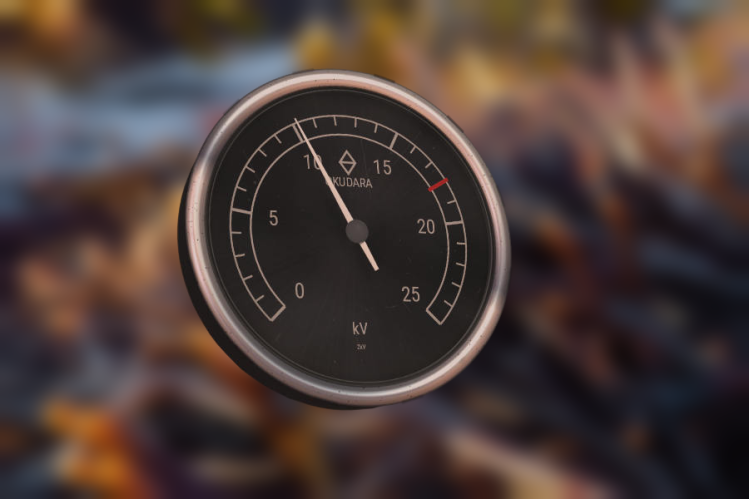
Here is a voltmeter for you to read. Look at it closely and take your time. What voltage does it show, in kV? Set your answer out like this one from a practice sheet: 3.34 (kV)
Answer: 10 (kV)
